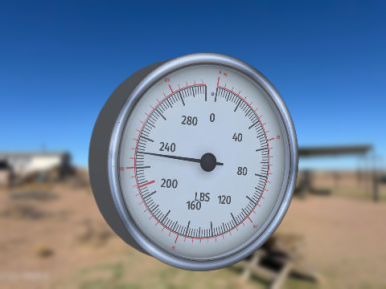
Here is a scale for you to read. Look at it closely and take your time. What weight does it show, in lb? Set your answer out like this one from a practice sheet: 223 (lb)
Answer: 230 (lb)
